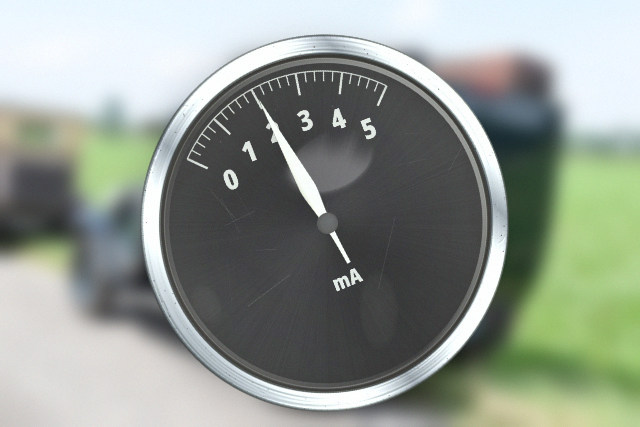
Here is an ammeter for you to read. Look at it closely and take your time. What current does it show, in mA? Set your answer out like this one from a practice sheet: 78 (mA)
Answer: 2 (mA)
